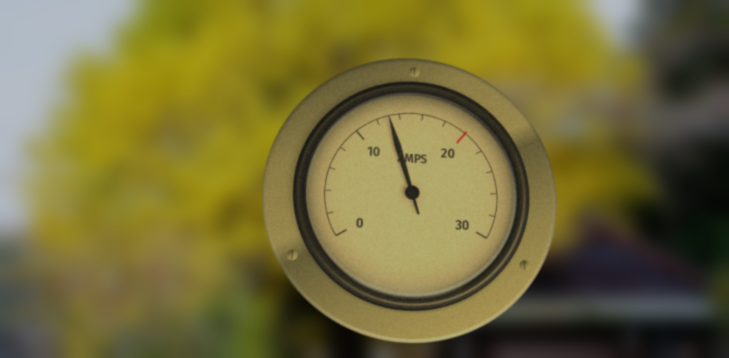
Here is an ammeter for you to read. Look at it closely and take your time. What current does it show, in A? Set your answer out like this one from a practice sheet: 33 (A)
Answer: 13 (A)
